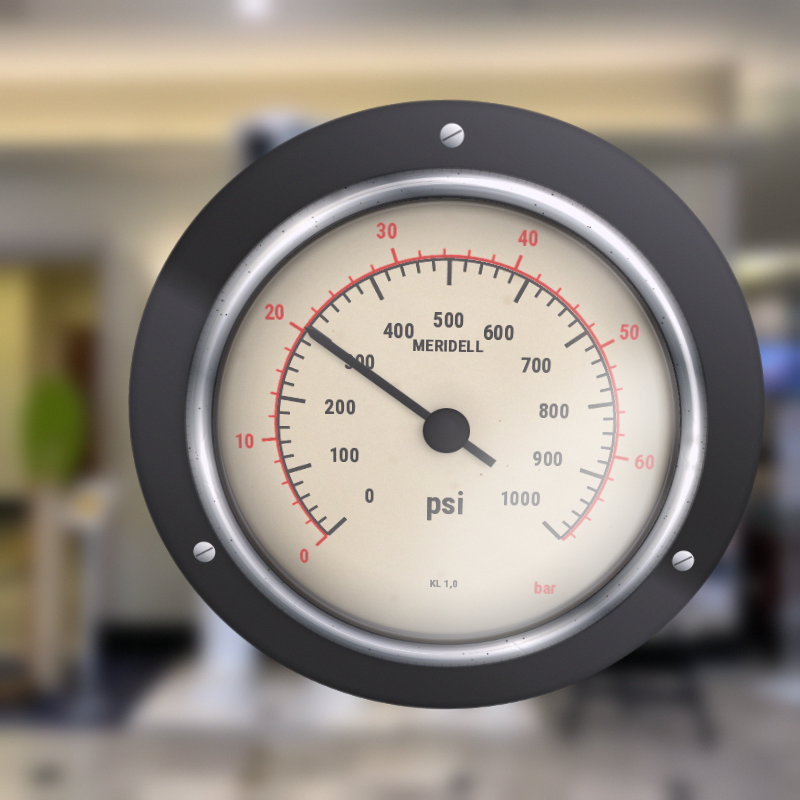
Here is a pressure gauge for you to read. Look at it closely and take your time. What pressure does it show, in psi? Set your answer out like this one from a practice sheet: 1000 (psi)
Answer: 300 (psi)
